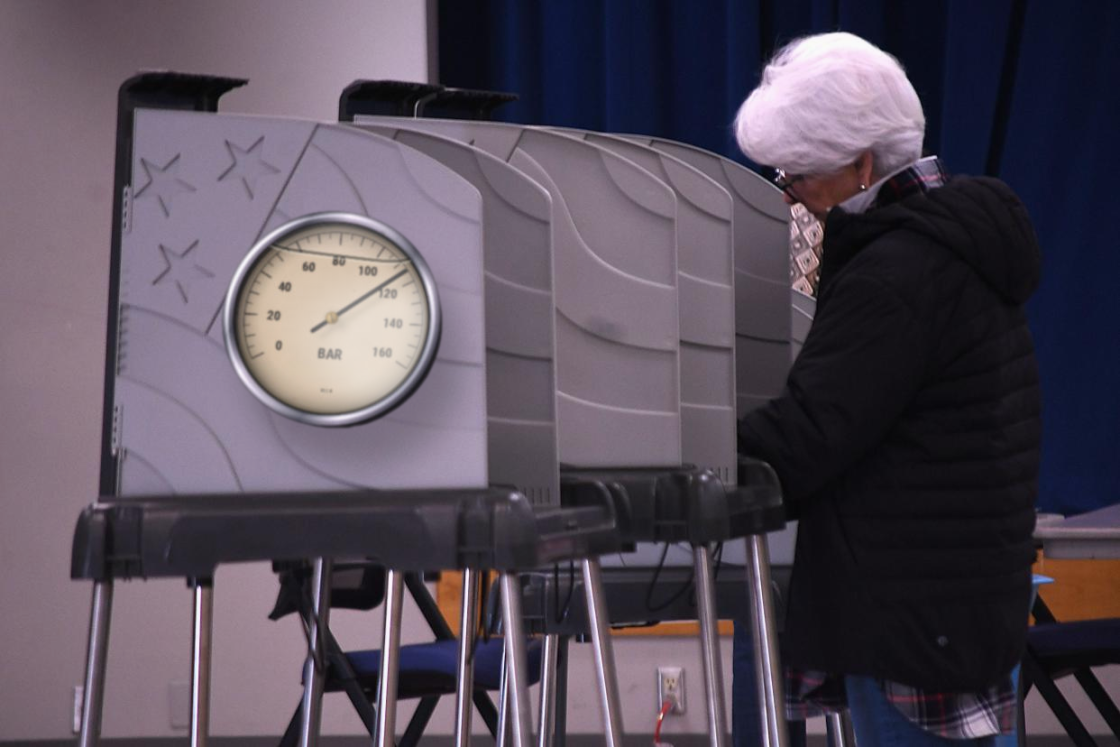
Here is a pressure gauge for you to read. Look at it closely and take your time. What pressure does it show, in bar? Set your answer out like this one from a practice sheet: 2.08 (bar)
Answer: 115 (bar)
